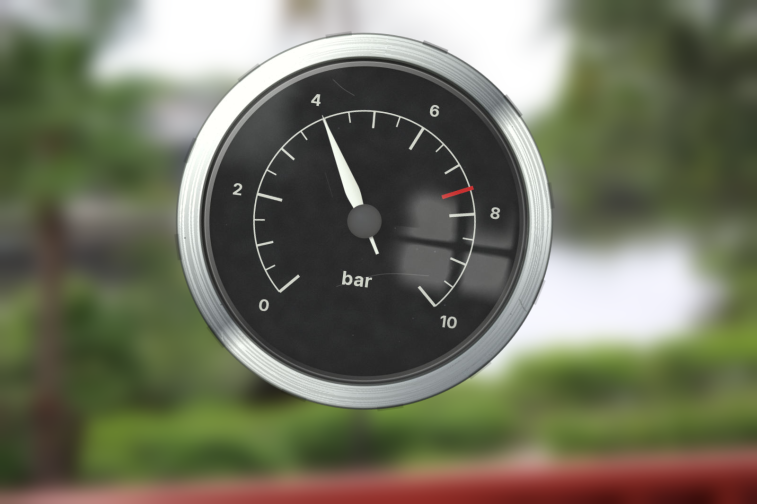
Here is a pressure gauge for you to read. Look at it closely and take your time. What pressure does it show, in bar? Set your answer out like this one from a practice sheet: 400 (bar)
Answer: 4 (bar)
